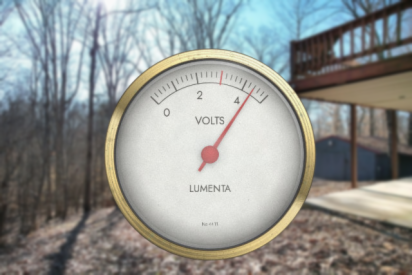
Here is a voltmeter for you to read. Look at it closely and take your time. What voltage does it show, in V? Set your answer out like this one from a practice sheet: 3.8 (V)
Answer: 4.4 (V)
